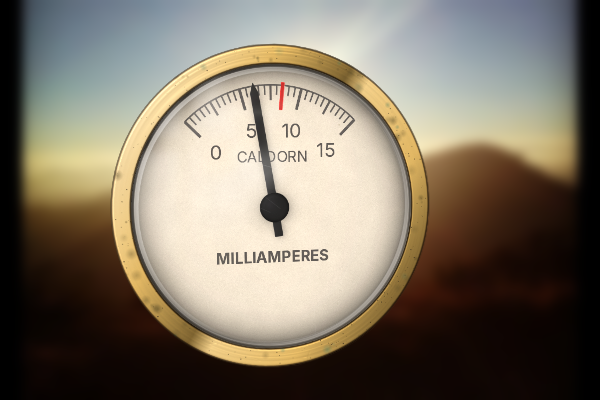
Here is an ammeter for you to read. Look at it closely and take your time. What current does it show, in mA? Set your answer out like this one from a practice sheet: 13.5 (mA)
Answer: 6 (mA)
